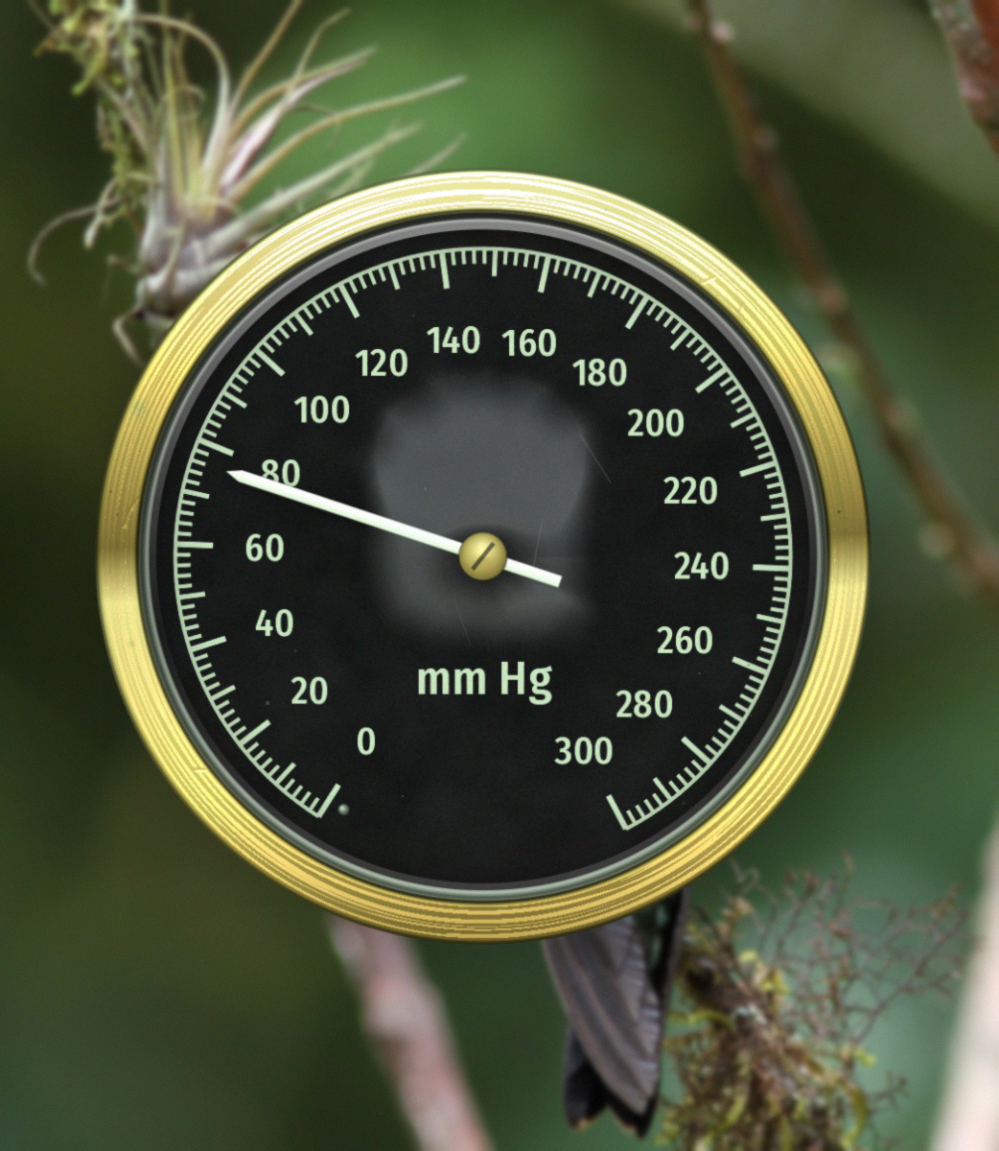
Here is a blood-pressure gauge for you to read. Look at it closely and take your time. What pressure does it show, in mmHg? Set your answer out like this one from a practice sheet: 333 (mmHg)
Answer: 76 (mmHg)
